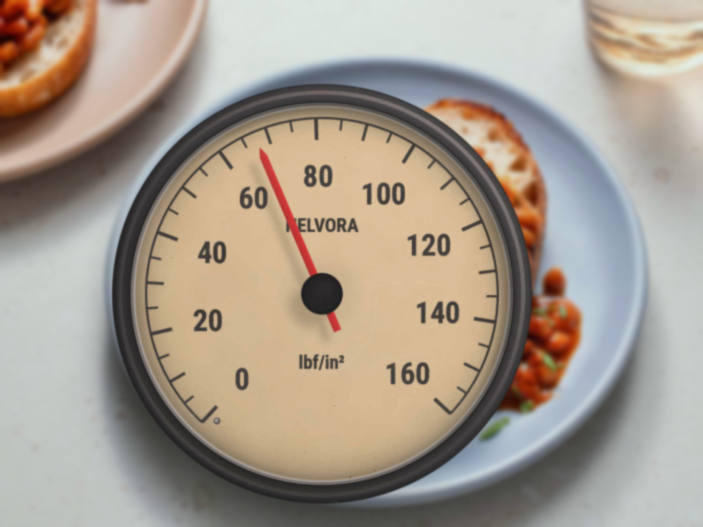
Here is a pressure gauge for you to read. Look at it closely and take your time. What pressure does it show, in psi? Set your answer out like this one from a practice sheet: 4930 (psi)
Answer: 67.5 (psi)
